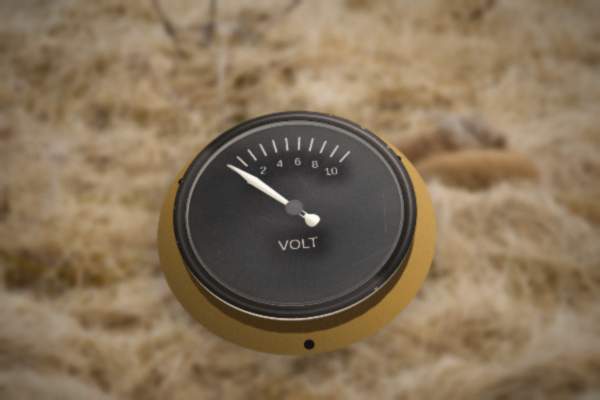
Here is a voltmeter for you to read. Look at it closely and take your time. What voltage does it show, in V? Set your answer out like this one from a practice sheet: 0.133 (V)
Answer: 0 (V)
